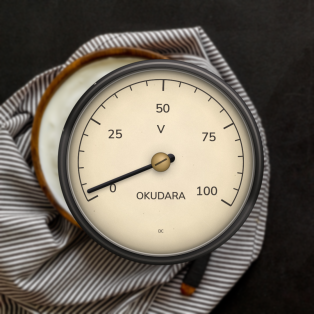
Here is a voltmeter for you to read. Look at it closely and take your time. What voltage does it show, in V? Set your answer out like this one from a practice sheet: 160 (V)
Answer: 2.5 (V)
